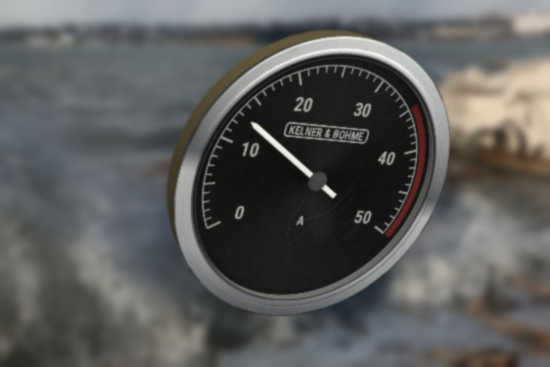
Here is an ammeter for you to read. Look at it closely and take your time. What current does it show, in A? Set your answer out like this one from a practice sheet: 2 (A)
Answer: 13 (A)
